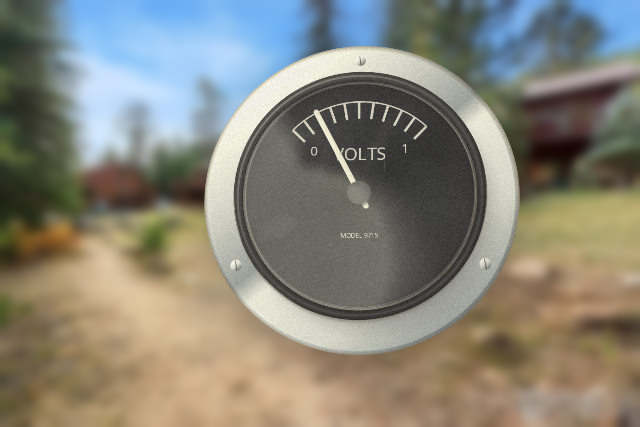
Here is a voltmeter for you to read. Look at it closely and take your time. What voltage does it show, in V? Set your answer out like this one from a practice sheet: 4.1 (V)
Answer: 0.2 (V)
